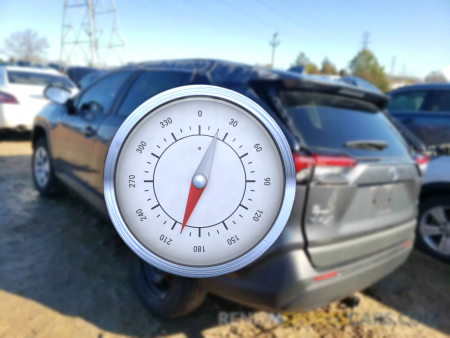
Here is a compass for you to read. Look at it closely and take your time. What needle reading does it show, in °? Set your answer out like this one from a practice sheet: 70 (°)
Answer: 200 (°)
